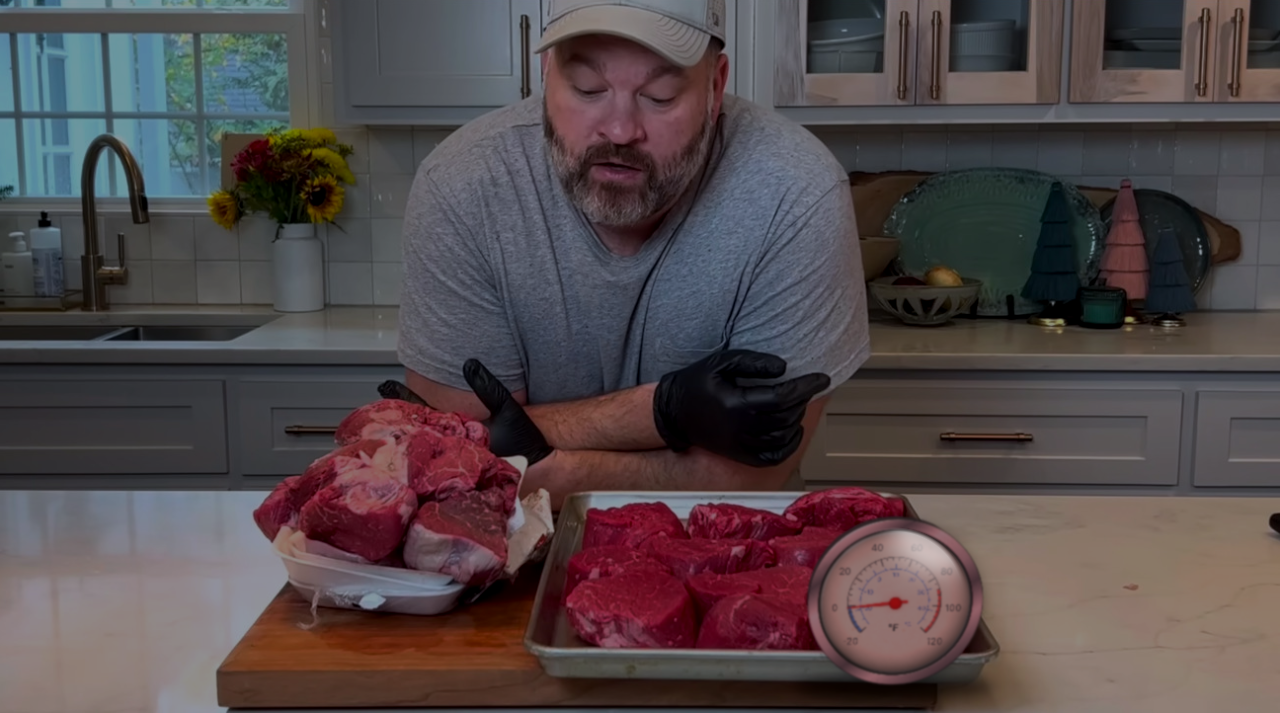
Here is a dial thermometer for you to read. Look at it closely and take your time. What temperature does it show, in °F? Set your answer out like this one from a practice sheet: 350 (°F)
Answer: 0 (°F)
